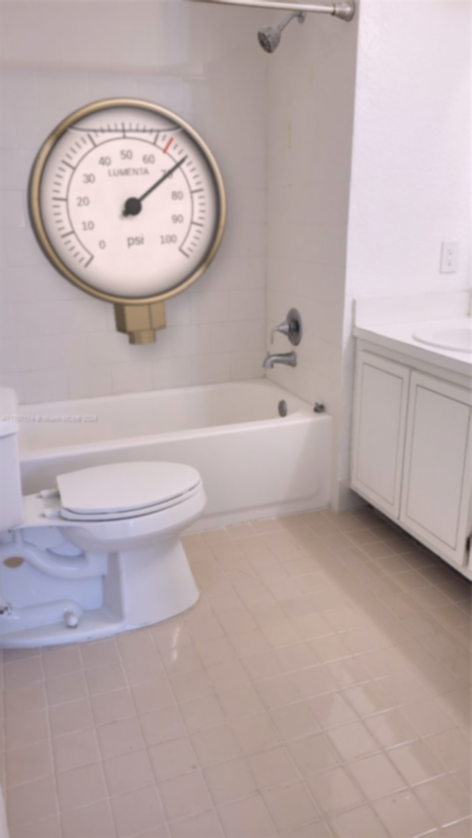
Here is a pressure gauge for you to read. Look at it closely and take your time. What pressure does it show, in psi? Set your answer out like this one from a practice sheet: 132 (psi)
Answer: 70 (psi)
